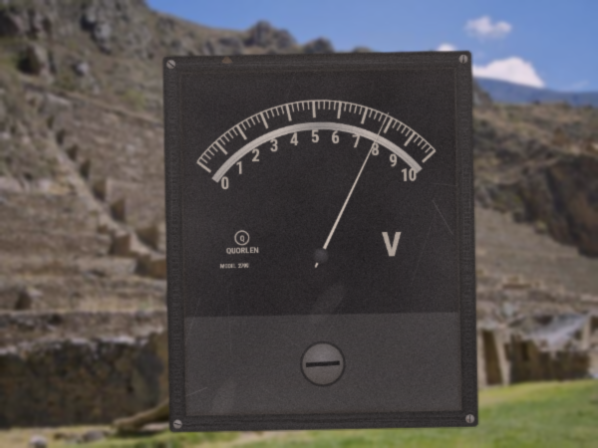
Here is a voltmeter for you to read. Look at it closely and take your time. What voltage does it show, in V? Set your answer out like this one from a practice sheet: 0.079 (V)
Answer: 7.8 (V)
